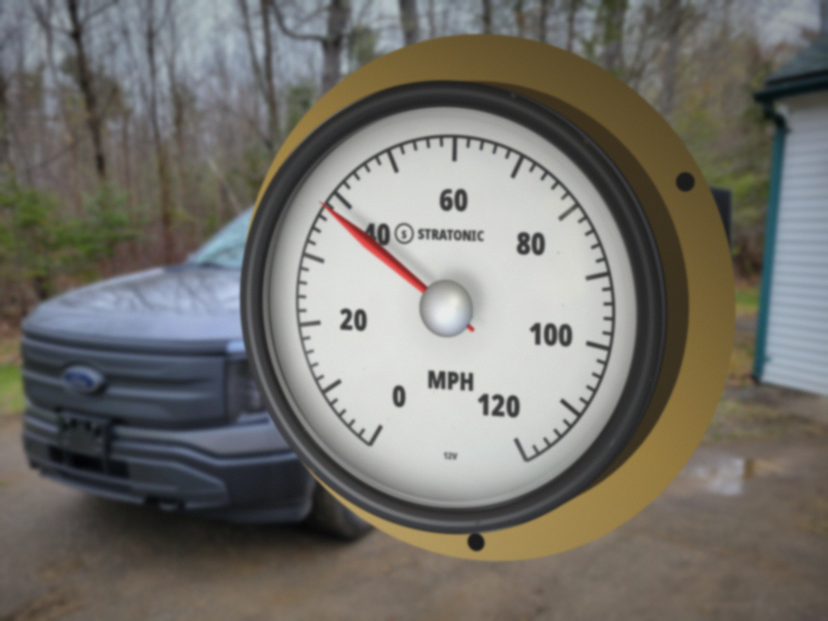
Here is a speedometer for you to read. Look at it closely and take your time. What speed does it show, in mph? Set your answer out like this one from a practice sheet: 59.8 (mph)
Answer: 38 (mph)
